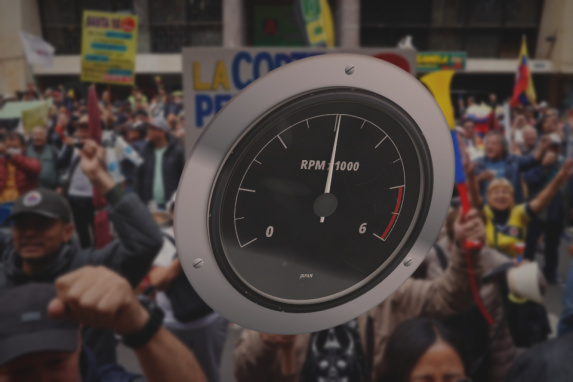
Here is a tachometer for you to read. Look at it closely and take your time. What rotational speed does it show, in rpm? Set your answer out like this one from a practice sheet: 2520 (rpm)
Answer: 3000 (rpm)
